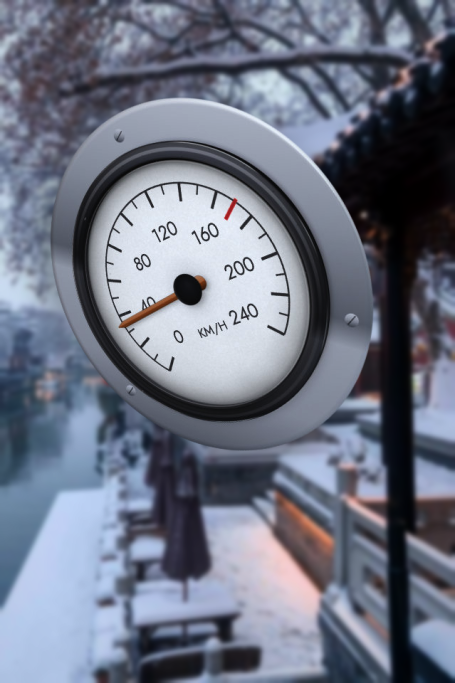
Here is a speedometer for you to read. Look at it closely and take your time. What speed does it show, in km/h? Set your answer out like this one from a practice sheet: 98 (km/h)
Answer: 35 (km/h)
